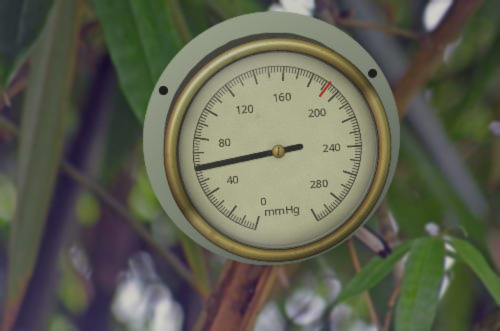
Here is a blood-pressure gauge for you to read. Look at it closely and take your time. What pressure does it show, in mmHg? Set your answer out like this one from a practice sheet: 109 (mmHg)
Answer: 60 (mmHg)
